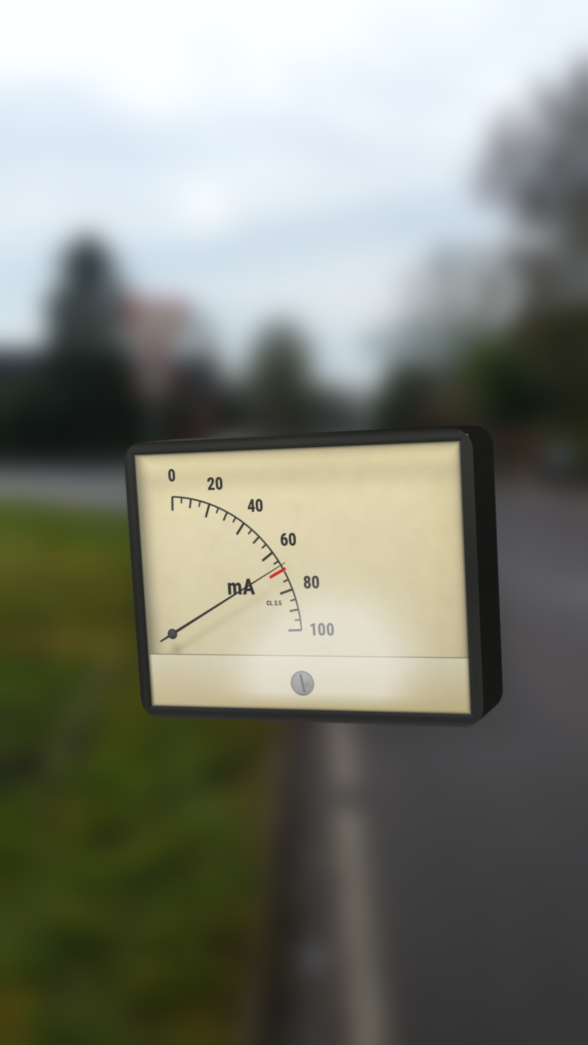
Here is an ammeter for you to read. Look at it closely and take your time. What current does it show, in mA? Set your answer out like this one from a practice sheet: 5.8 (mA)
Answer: 67.5 (mA)
